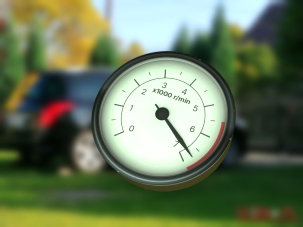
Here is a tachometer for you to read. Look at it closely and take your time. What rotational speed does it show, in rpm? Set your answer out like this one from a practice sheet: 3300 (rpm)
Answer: 6750 (rpm)
